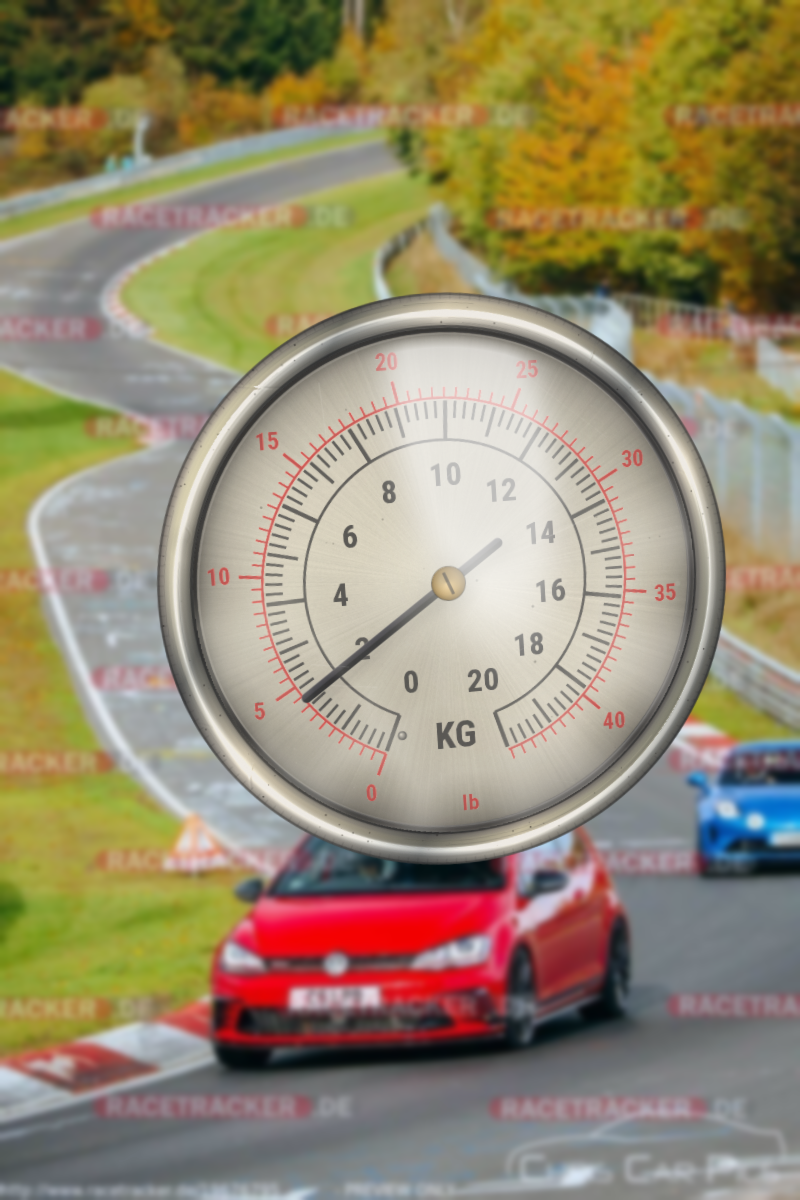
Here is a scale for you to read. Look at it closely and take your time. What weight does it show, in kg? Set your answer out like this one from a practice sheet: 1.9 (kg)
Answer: 2 (kg)
